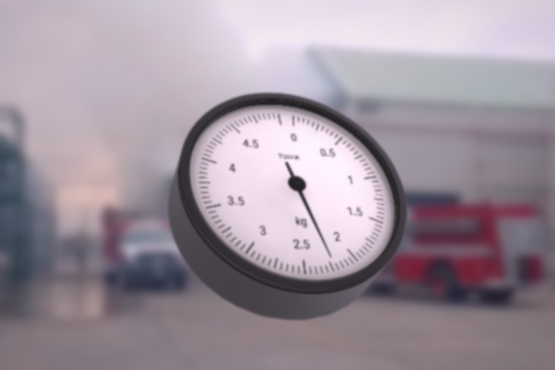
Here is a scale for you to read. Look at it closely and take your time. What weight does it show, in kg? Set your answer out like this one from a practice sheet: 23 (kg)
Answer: 2.25 (kg)
